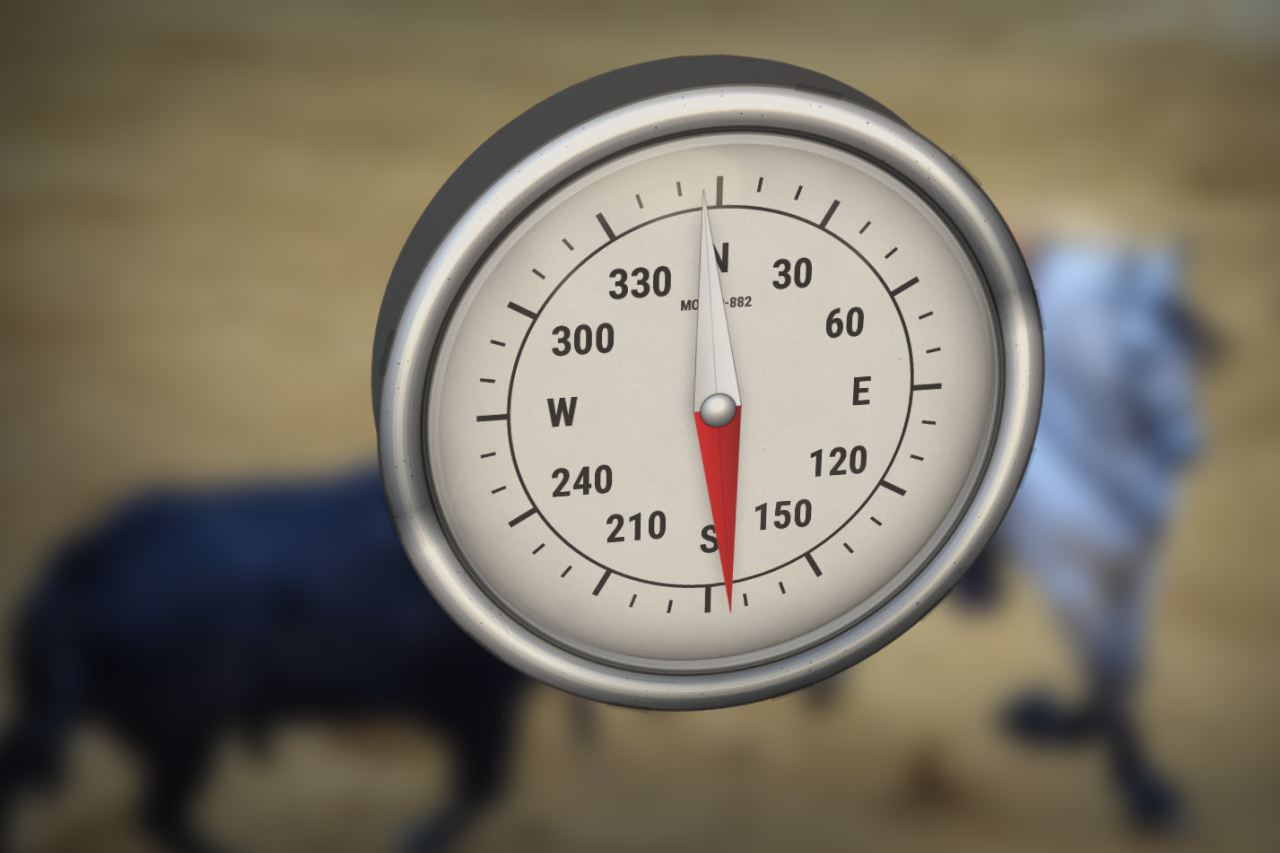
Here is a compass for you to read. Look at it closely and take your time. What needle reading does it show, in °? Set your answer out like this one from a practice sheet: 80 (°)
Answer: 175 (°)
